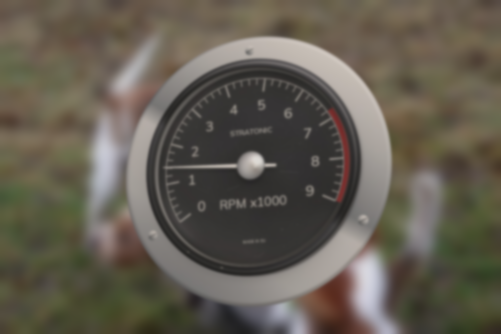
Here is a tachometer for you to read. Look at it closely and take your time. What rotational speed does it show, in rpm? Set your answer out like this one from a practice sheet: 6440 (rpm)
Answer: 1400 (rpm)
